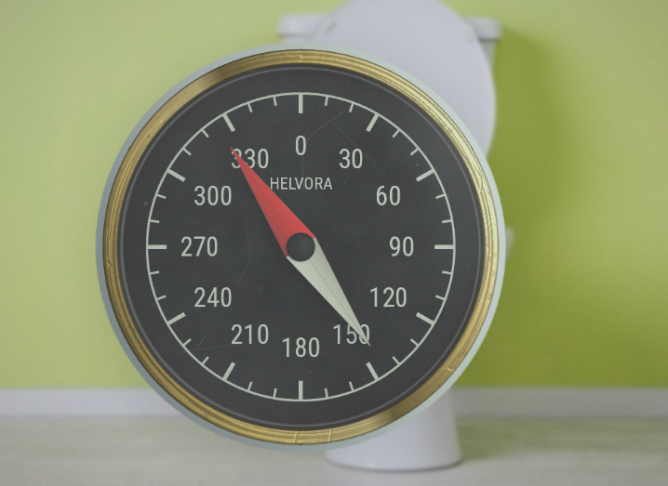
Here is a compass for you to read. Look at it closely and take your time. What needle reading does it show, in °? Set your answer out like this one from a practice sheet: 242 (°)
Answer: 325 (°)
